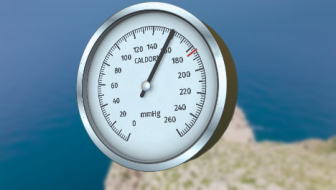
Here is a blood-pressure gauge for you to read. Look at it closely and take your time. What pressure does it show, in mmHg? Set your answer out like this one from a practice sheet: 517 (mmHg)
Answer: 160 (mmHg)
